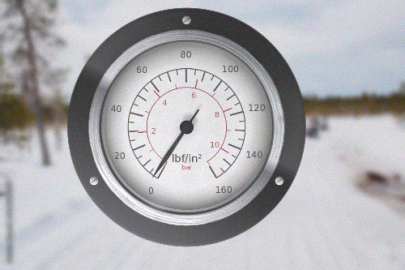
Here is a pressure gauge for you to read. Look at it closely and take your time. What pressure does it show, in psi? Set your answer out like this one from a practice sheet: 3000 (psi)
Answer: 2.5 (psi)
